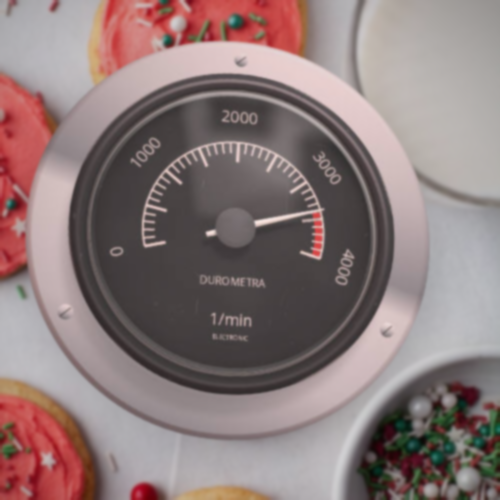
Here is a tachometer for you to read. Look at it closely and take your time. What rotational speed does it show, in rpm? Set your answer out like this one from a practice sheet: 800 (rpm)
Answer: 3400 (rpm)
